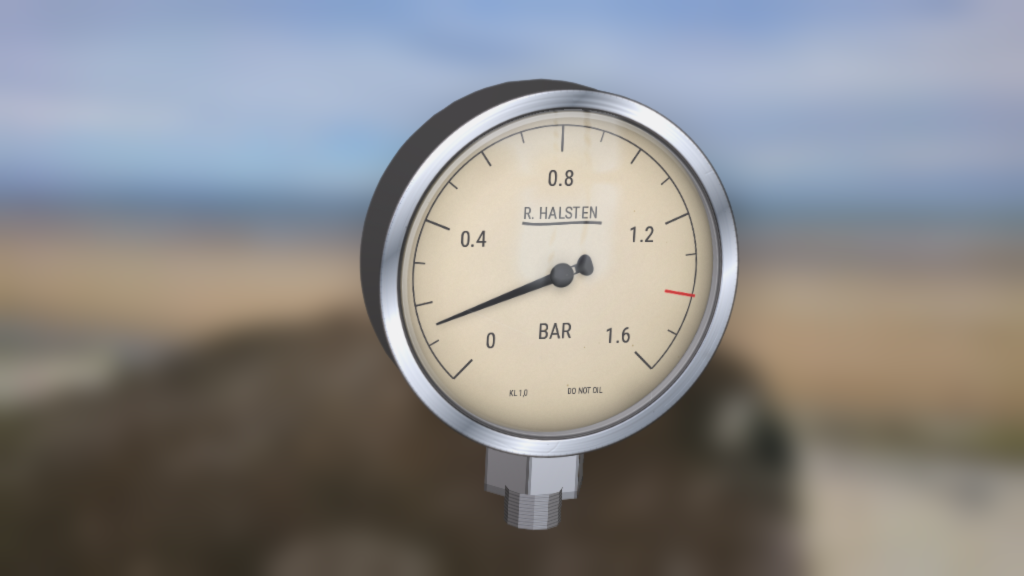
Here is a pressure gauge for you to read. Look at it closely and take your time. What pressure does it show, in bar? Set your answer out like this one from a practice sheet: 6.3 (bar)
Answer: 0.15 (bar)
